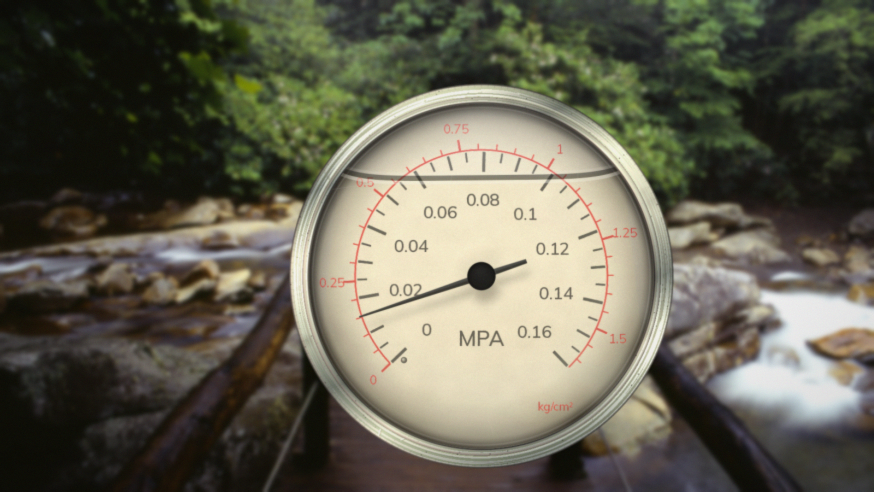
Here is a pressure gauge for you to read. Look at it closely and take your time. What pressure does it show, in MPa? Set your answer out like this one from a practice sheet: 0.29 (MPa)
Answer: 0.015 (MPa)
